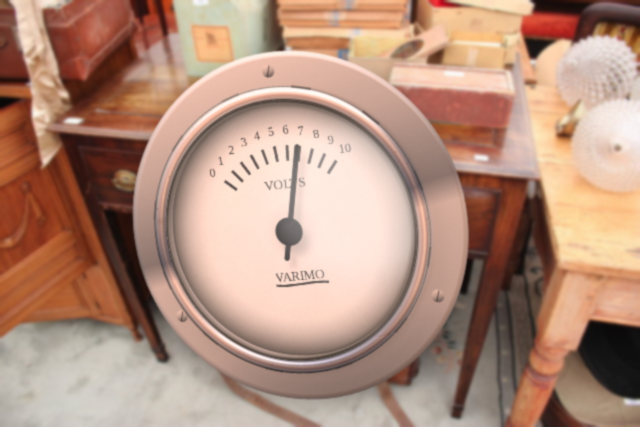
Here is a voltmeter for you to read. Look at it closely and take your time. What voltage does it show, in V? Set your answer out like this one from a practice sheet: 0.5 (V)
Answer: 7 (V)
